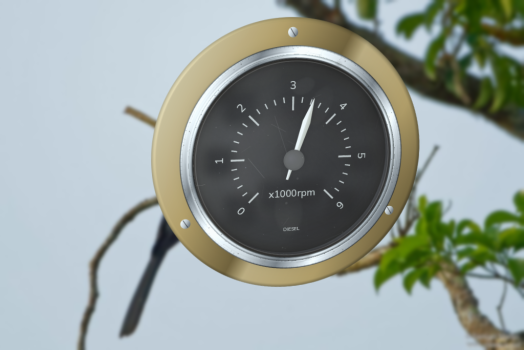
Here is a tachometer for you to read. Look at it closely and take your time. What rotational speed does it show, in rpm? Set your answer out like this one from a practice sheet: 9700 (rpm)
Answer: 3400 (rpm)
